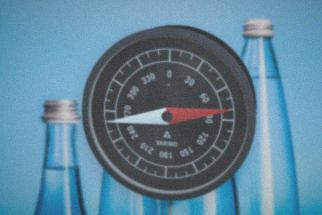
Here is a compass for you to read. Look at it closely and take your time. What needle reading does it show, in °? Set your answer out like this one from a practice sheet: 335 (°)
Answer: 80 (°)
